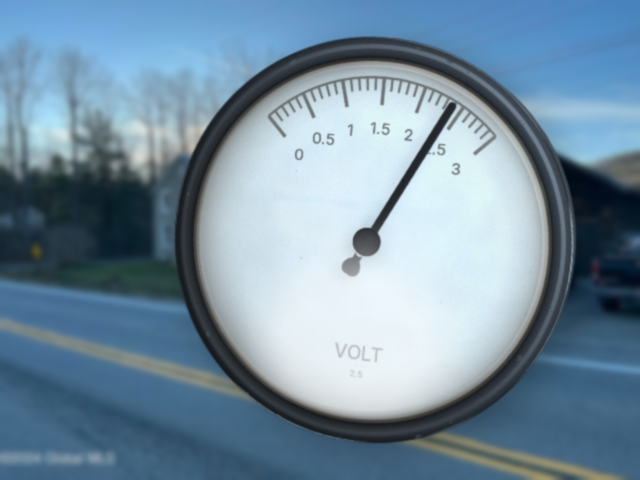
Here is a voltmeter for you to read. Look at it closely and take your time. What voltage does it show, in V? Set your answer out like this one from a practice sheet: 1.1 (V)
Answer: 2.4 (V)
